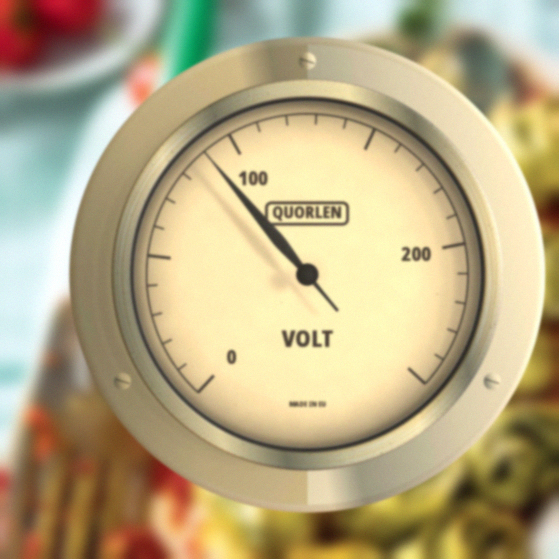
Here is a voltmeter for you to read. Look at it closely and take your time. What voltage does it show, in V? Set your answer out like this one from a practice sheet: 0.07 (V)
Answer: 90 (V)
